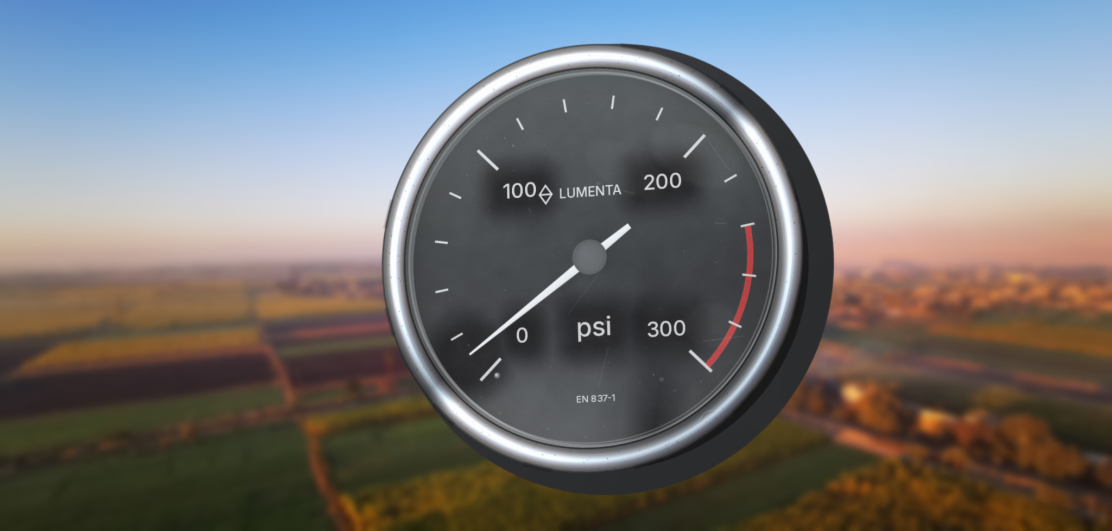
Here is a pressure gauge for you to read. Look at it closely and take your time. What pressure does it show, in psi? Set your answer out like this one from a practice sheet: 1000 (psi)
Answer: 10 (psi)
